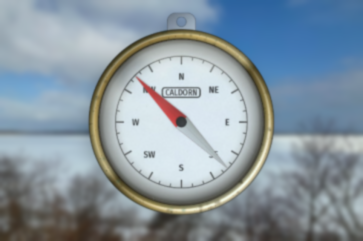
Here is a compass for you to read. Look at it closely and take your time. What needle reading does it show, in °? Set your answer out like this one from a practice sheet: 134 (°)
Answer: 315 (°)
